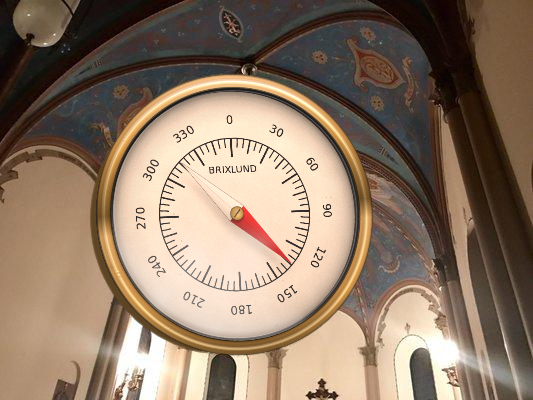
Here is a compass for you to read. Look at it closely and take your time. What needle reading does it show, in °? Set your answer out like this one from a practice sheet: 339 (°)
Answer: 135 (°)
